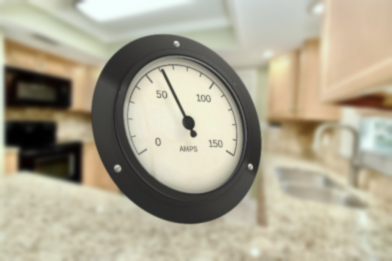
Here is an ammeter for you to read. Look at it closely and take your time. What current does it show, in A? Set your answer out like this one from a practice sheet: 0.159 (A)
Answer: 60 (A)
